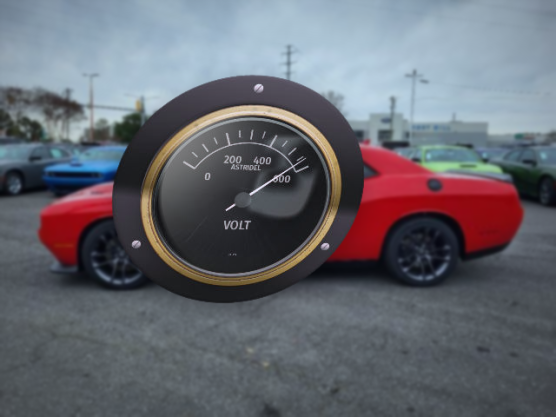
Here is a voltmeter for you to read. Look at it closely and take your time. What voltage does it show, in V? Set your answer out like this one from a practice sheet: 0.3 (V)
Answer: 550 (V)
